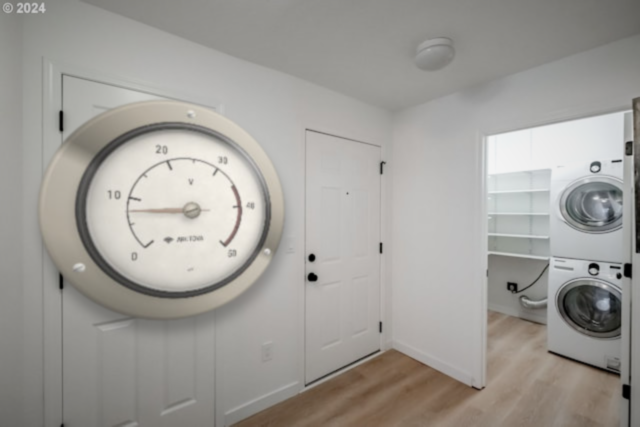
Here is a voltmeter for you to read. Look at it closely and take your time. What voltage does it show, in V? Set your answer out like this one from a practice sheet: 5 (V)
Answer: 7.5 (V)
